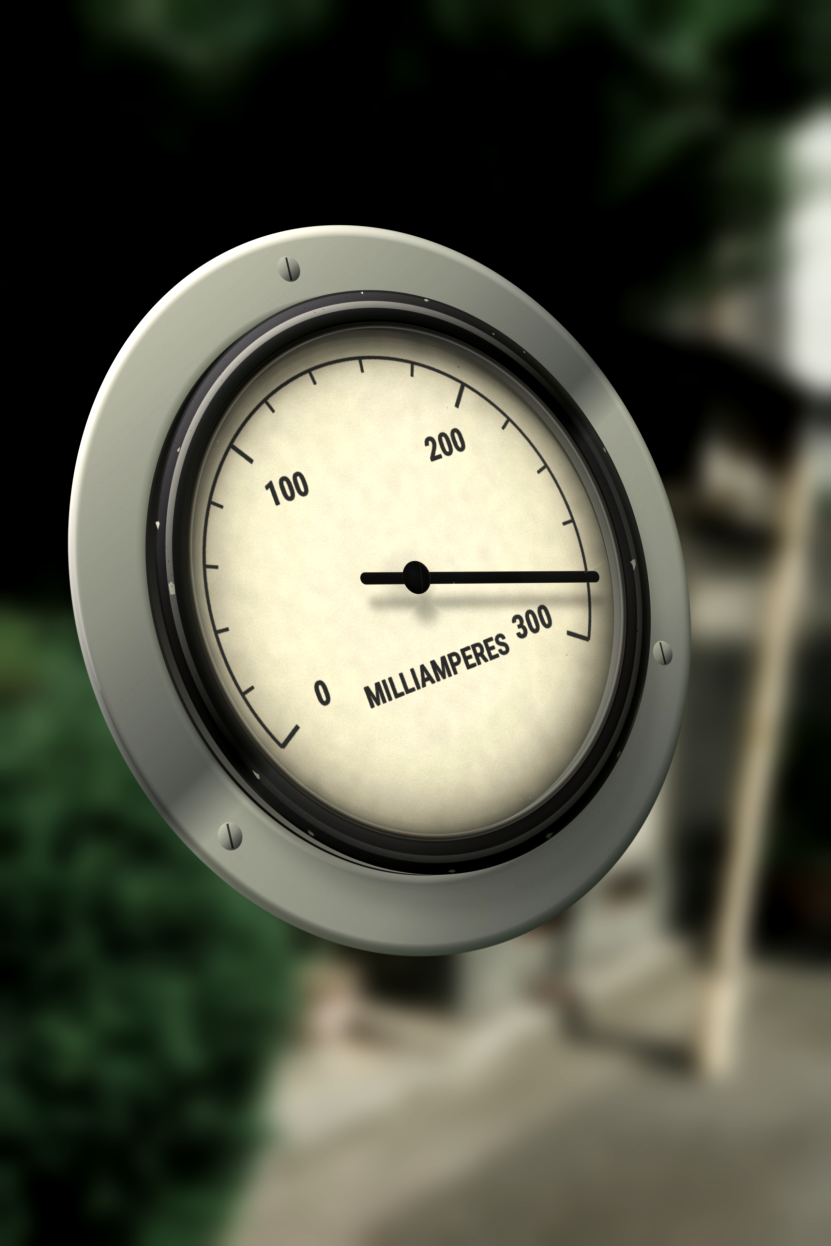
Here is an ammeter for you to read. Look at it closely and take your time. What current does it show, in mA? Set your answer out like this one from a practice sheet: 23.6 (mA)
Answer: 280 (mA)
